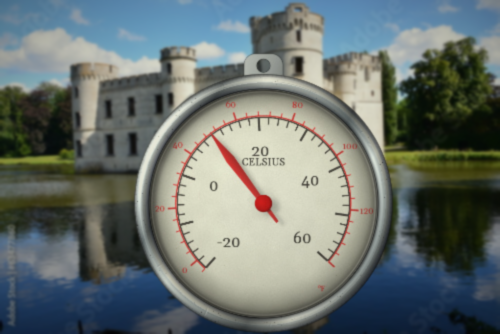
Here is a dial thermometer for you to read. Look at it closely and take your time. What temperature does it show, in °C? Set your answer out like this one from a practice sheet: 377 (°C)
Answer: 10 (°C)
